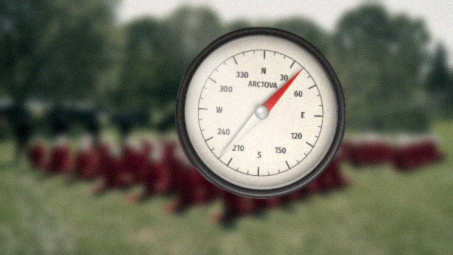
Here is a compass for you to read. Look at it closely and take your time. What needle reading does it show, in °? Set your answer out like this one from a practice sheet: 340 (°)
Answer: 40 (°)
